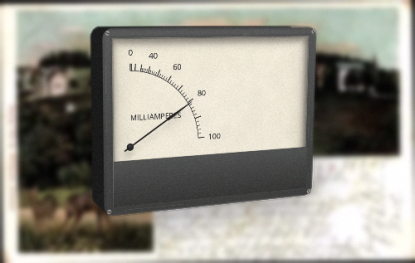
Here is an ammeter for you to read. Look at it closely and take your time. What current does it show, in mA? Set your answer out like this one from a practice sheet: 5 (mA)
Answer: 80 (mA)
